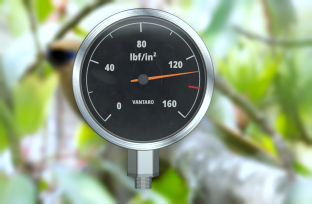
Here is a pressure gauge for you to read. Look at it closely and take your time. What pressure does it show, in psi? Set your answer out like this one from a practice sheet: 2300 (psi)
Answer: 130 (psi)
